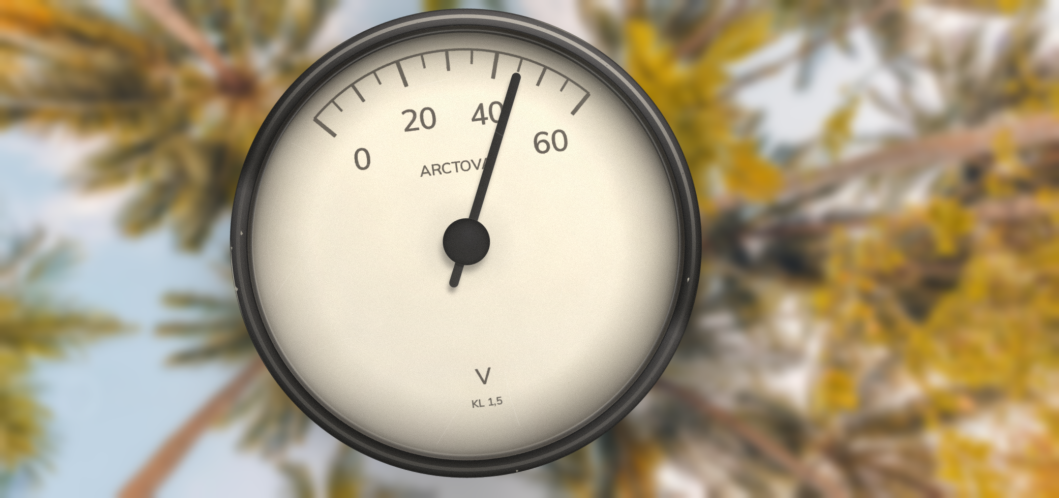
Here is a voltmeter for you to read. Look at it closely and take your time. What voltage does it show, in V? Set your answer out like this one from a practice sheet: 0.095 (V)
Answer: 45 (V)
